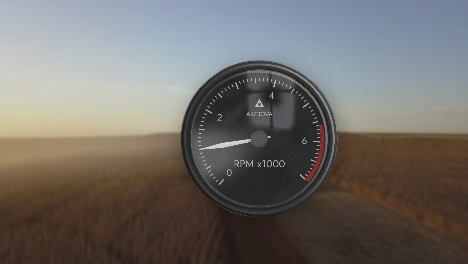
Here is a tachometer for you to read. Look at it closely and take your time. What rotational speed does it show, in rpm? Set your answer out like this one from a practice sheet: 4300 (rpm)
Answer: 1000 (rpm)
